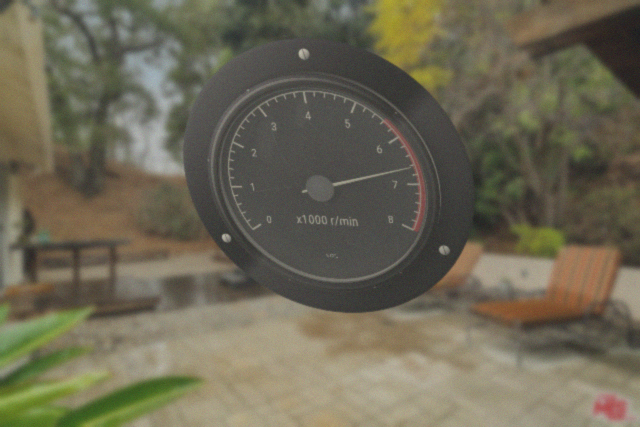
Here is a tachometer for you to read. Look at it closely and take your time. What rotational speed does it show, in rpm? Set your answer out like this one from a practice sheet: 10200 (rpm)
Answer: 6600 (rpm)
